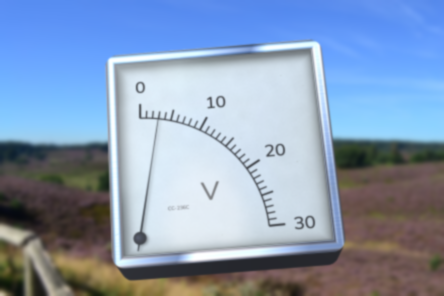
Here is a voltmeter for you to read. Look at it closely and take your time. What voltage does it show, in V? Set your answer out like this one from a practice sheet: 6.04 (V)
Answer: 3 (V)
